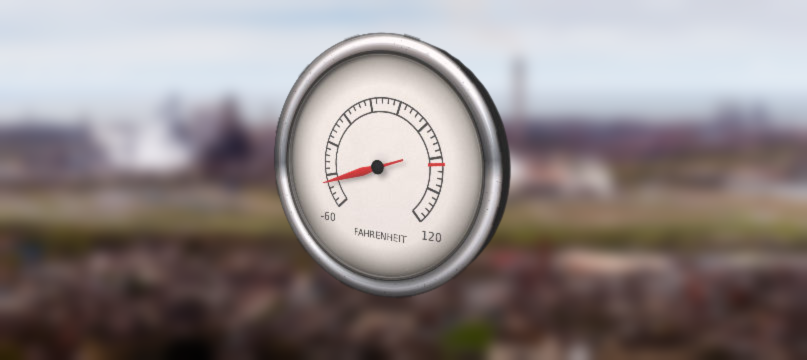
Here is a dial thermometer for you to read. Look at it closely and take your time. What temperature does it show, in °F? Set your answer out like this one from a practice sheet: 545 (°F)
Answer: -44 (°F)
